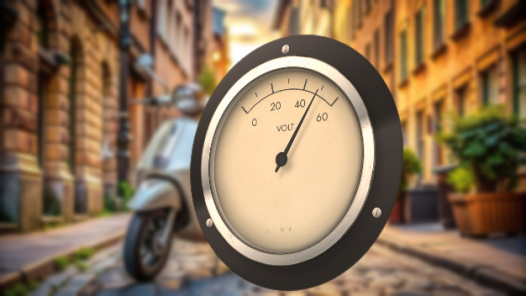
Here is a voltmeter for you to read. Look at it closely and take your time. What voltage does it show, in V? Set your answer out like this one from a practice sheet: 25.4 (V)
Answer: 50 (V)
